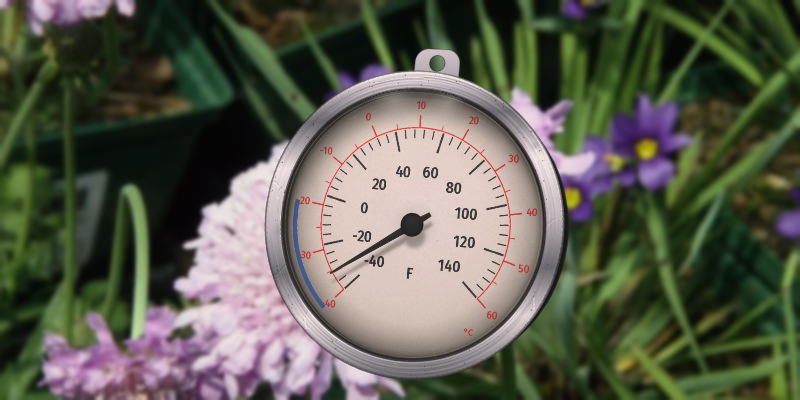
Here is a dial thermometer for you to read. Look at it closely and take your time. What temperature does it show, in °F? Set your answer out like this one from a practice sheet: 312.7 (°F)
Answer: -32 (°F)
